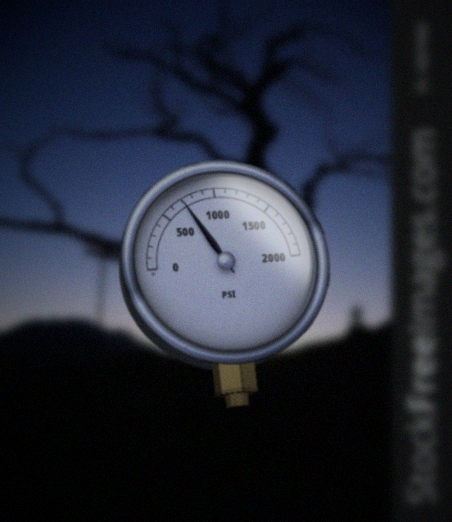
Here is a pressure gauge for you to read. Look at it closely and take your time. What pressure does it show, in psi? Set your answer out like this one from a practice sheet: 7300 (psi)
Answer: 700 (psi)
